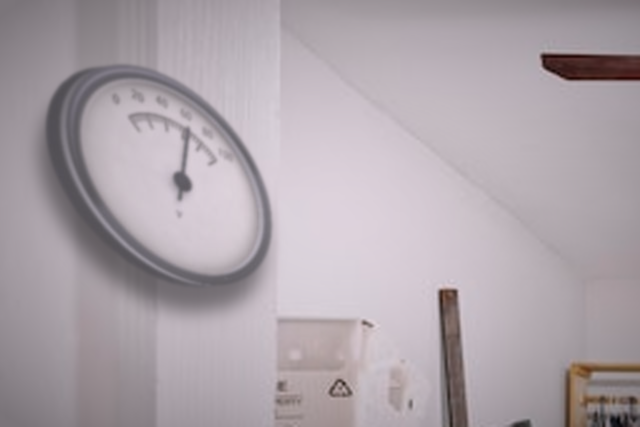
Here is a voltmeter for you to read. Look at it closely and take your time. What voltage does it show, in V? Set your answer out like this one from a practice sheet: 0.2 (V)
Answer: 60 (V)
